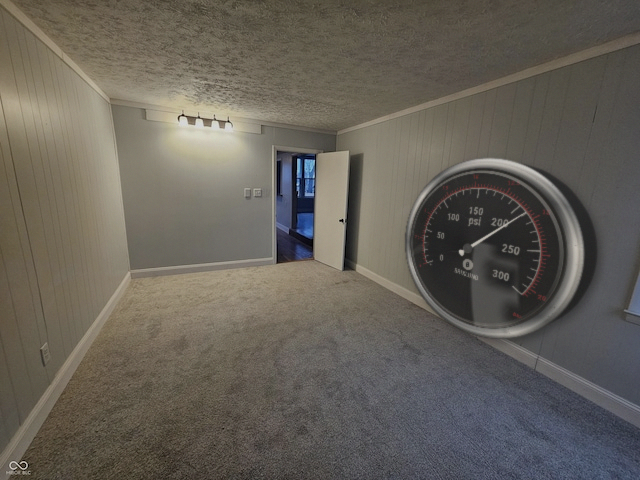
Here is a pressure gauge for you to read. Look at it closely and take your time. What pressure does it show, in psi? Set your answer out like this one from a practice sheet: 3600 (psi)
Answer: 210 (psi)
